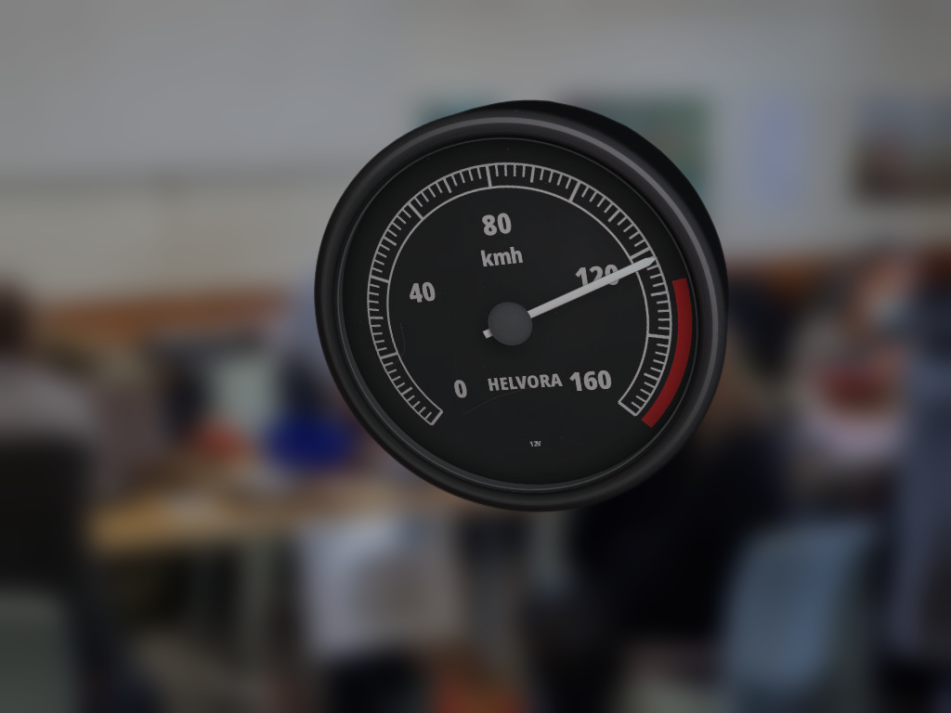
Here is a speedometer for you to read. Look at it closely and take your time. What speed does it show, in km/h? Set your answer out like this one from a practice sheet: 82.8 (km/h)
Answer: 122 (km/h)
